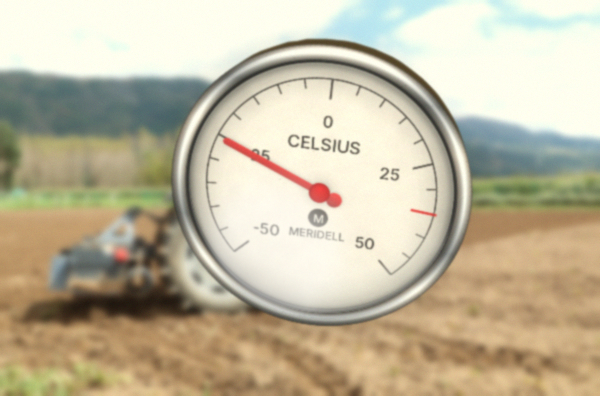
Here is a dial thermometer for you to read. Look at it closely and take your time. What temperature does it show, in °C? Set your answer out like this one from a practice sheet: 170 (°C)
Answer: -25 (°C)
